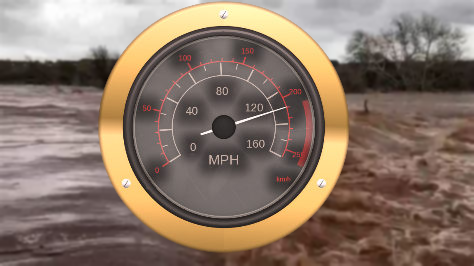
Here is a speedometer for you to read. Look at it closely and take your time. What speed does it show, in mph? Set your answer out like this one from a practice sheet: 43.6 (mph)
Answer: 130 (mph)
